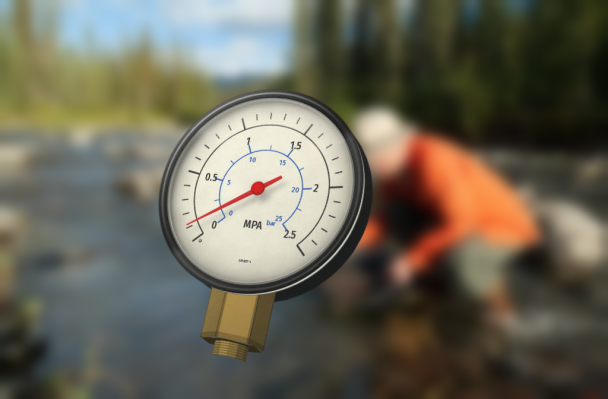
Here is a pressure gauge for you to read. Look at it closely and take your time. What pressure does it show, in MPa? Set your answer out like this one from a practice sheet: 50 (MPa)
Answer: 0.1 (MPa)
